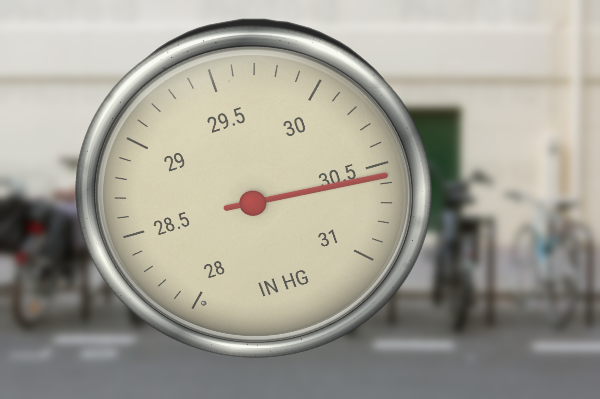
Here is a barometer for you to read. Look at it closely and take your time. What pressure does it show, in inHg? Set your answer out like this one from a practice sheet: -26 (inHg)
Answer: 30.55 (inHg)
